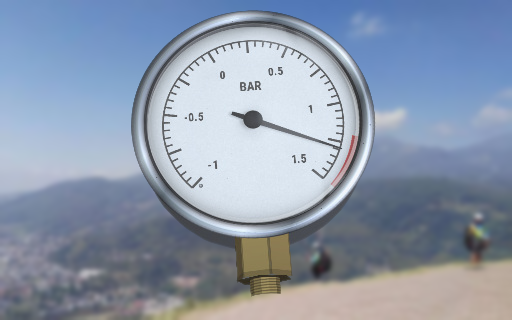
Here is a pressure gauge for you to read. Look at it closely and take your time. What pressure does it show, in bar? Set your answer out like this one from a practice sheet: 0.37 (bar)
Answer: 1.3 (bar)
